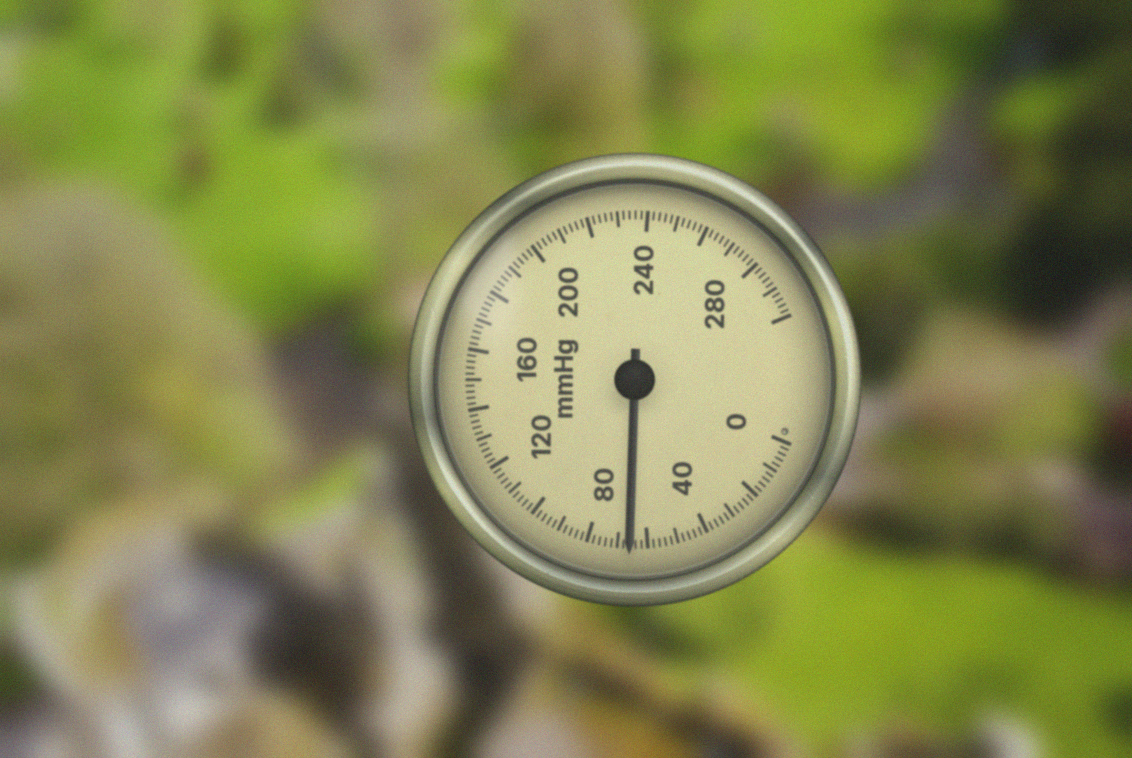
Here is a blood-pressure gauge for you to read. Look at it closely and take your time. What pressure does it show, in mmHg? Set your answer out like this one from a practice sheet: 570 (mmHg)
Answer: 66 (mmHg)
